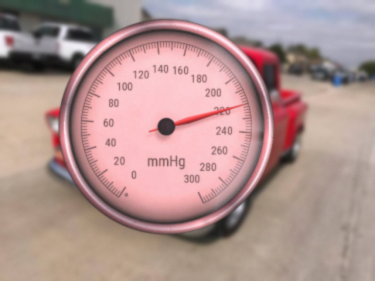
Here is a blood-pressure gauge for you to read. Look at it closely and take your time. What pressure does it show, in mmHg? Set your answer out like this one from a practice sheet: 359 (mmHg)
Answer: 220 (mmHg)
